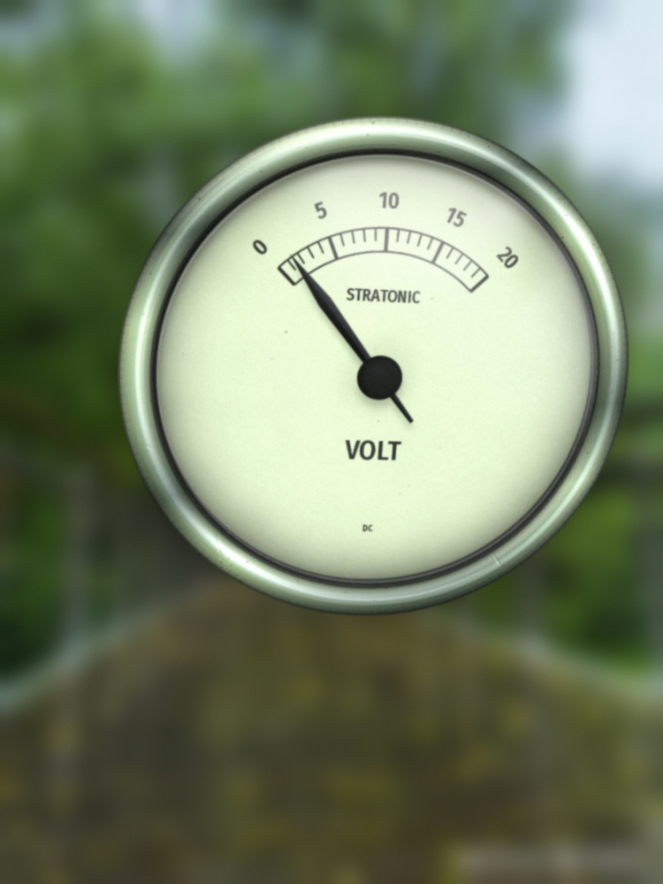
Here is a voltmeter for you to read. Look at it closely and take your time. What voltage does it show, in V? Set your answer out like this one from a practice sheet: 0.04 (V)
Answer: 1.5 (V)
